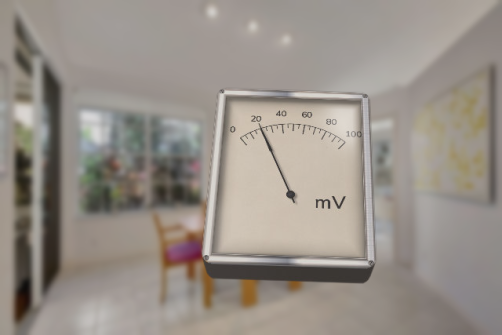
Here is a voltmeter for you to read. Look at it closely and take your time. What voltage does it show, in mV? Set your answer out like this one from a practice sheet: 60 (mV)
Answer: 20 (mV)
